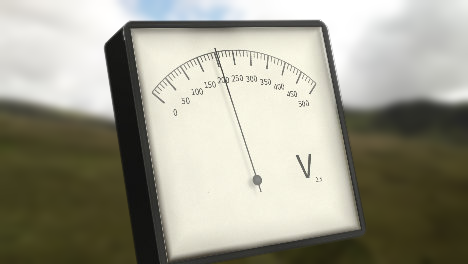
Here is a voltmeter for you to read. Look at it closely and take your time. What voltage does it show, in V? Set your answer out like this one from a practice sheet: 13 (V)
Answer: 200 (V)
